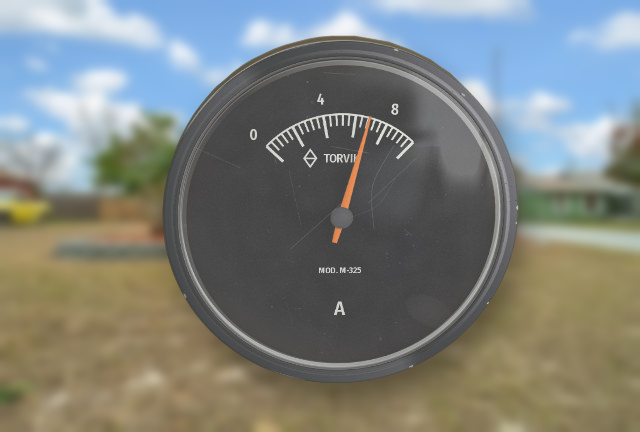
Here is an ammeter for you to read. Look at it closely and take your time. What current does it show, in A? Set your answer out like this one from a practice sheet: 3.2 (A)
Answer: 6.8 (A)
